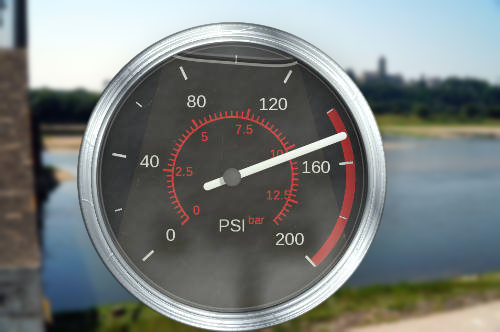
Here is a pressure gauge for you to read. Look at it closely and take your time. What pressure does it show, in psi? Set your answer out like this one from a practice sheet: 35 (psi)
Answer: 150 (psi)
